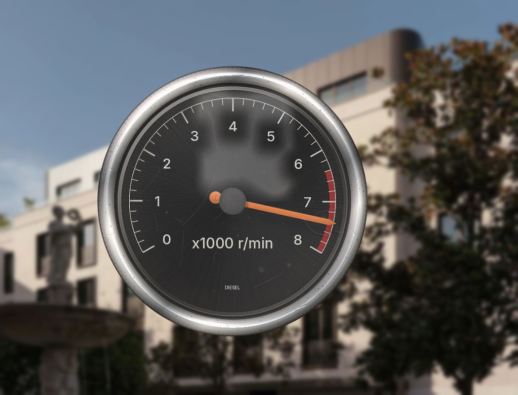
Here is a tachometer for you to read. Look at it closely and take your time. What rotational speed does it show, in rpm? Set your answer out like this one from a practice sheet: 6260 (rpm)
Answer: 7400 (rpm)
